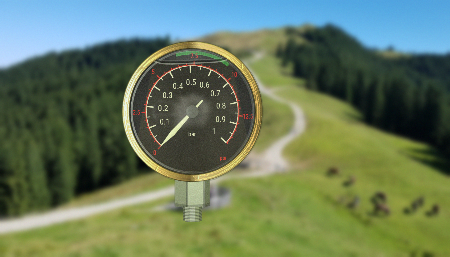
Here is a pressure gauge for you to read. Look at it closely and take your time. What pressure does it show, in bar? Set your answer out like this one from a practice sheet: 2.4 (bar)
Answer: 0 (bar)
